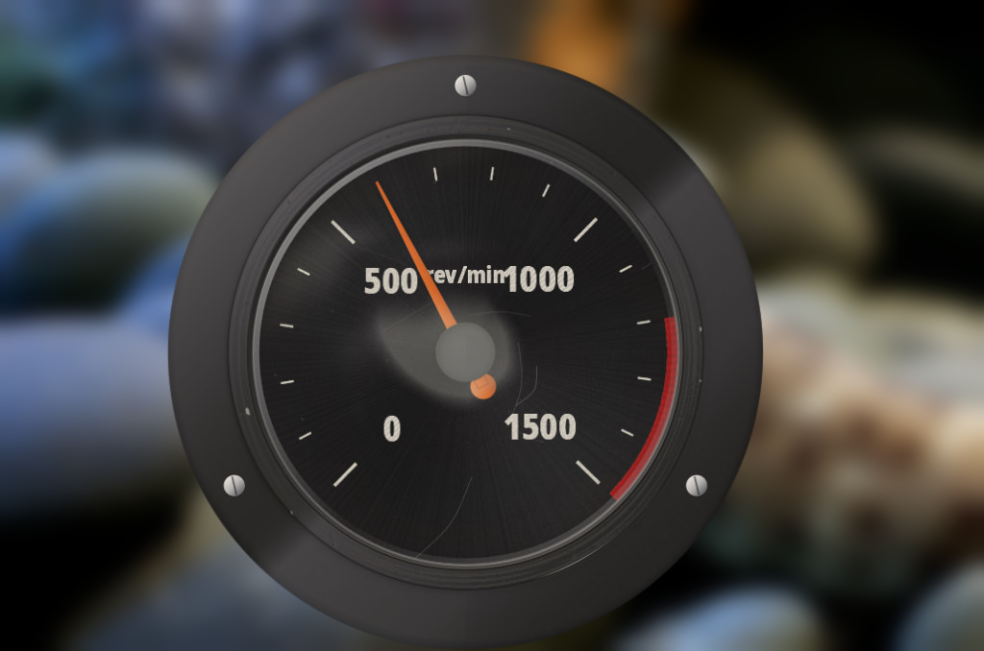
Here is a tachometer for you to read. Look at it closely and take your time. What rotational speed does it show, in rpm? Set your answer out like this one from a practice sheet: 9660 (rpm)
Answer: 600 (rpm)
